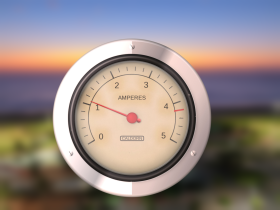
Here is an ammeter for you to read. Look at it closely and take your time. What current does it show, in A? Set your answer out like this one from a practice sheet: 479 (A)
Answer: 1.1 (A)
